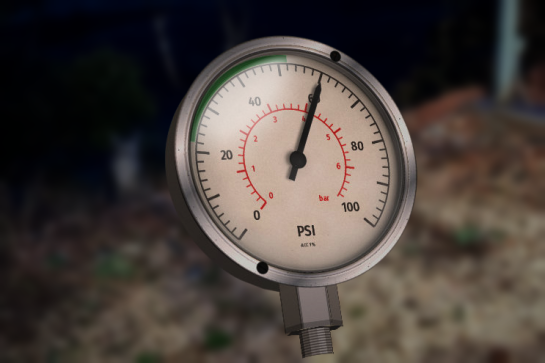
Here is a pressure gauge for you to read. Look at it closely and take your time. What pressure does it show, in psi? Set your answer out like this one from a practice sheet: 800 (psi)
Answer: 60 (psi)
